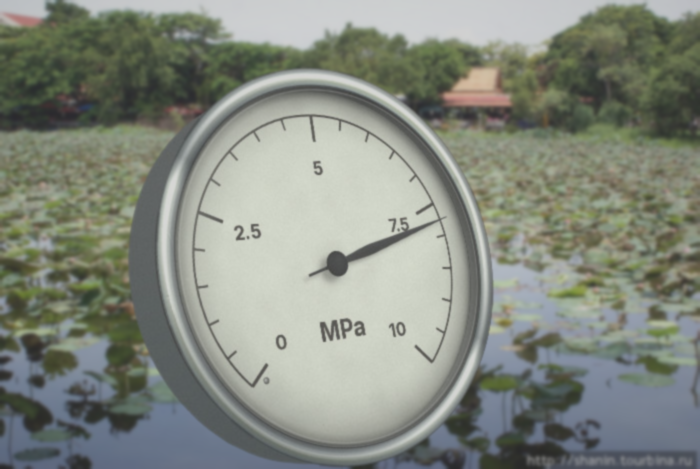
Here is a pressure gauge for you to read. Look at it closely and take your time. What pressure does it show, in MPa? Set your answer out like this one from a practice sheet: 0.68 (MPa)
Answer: 7.75 (MPa)
